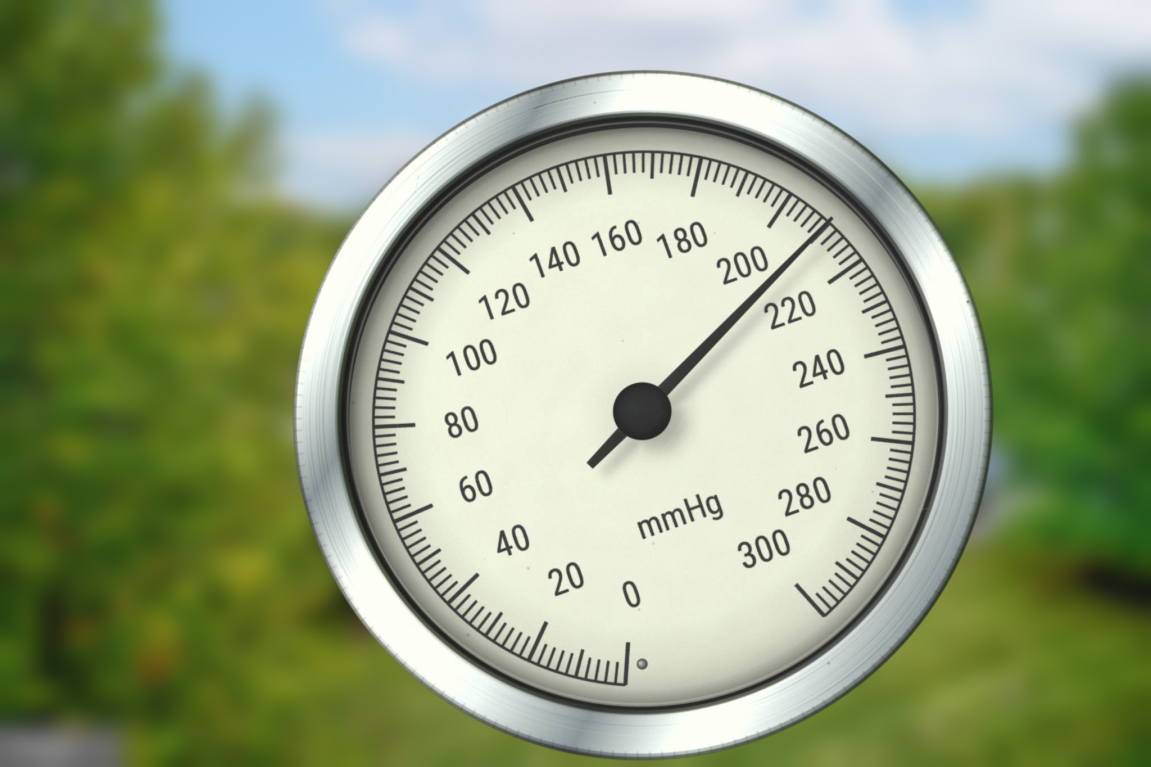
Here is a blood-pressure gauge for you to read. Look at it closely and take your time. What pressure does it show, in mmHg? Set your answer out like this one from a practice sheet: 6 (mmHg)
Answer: 210 (mmHg)
